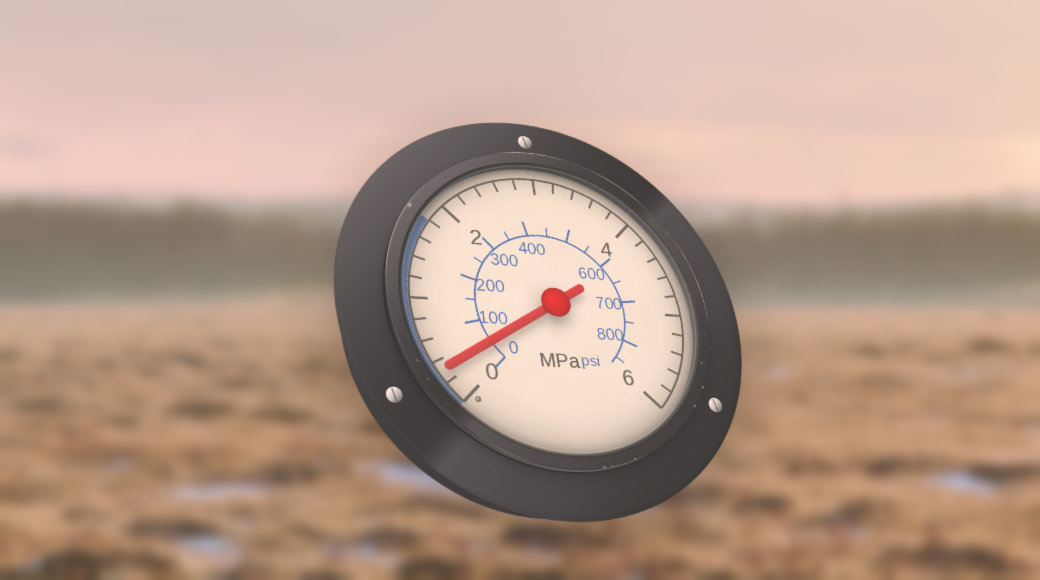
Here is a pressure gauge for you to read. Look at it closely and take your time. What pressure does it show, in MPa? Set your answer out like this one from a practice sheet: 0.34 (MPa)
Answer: 0.3 (MPa)
